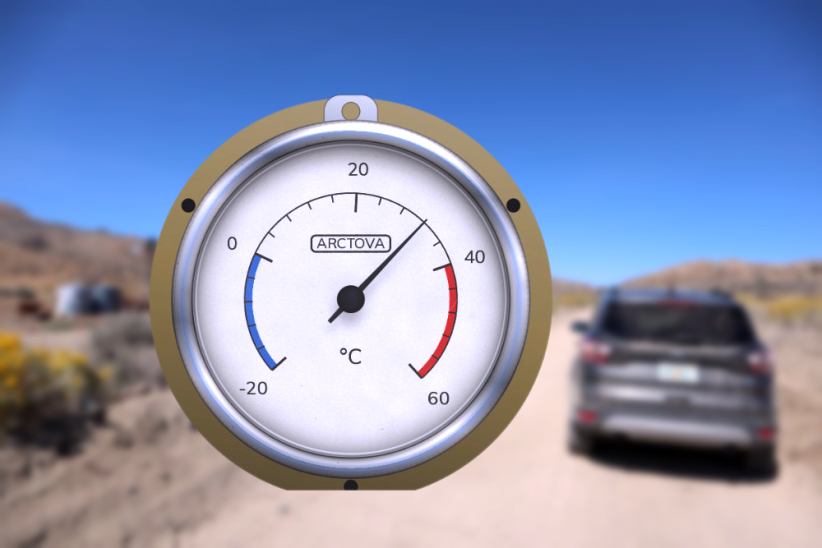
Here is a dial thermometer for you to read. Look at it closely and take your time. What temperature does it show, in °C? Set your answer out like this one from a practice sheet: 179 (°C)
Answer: 32 (°C)
